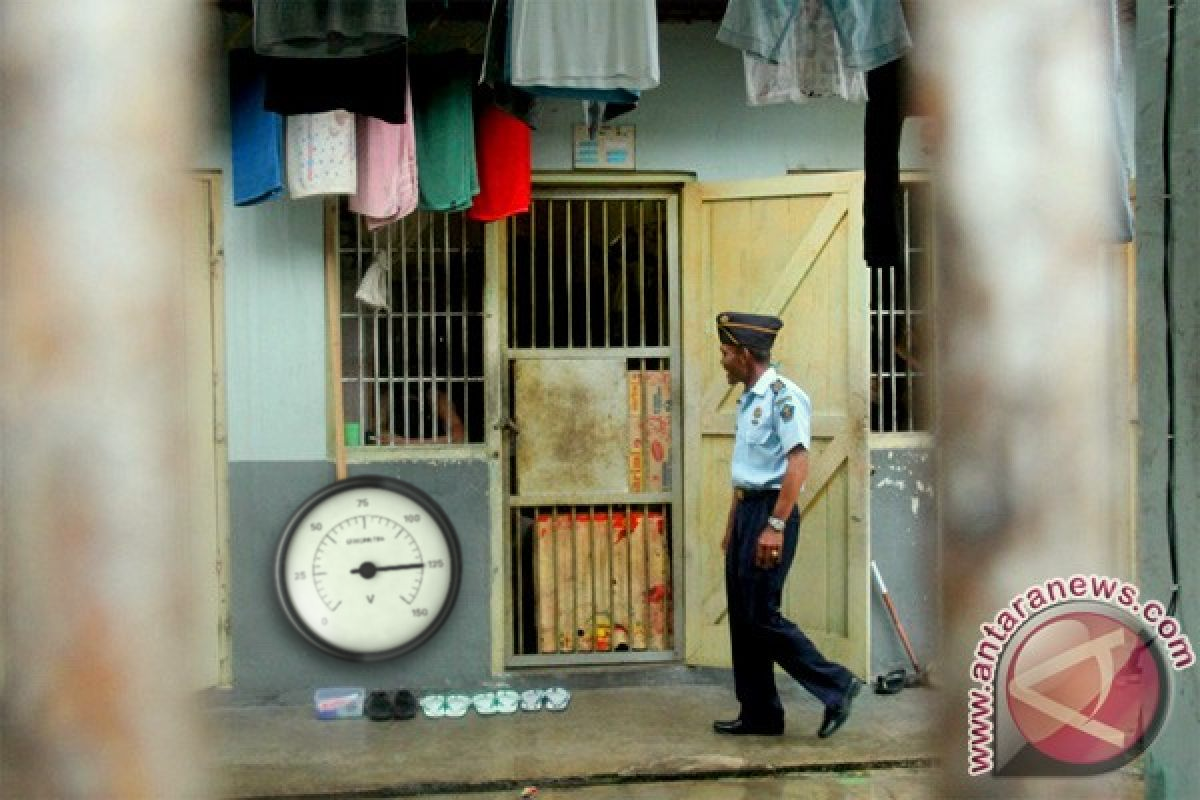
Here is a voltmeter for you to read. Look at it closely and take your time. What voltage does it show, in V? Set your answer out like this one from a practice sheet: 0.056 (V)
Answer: 125 (V)
